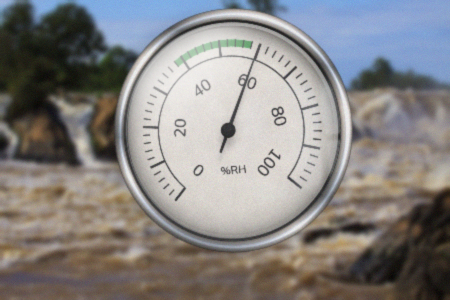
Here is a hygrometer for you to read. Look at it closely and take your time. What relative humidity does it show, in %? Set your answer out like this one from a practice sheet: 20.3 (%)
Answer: 60 (%)
